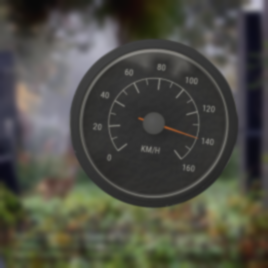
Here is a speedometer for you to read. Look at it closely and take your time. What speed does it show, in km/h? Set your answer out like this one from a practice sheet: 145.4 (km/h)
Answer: 140 (km/h)
